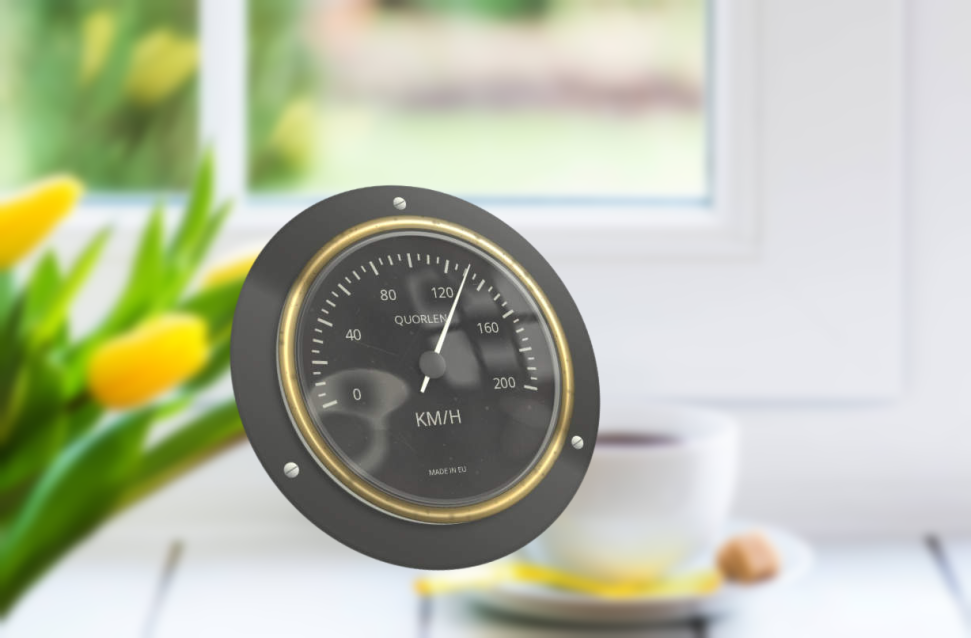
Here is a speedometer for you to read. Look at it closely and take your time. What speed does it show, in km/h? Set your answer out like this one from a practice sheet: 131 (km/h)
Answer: 130 (km/h)
